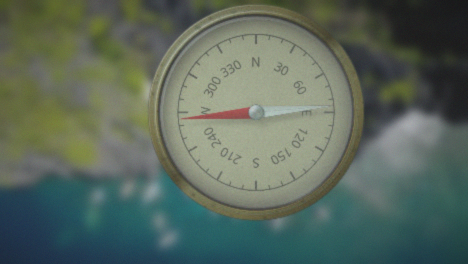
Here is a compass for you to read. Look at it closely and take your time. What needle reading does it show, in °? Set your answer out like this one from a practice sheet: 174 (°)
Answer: 265 (°)
